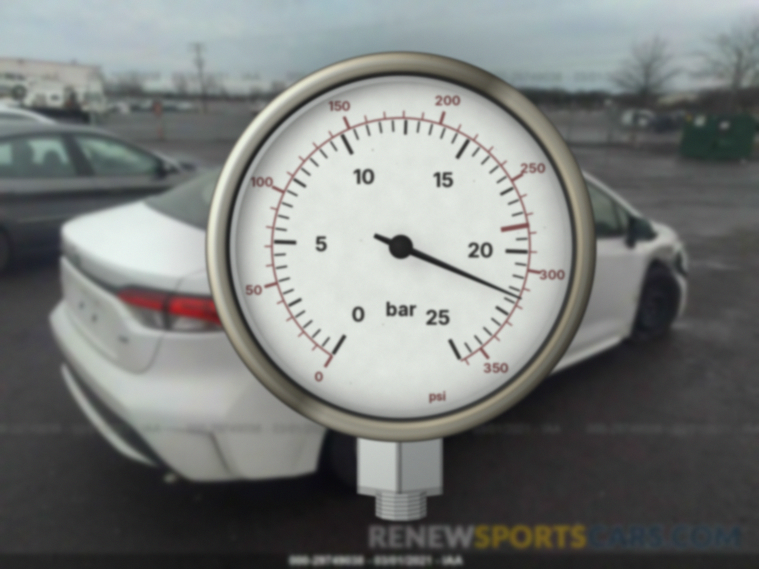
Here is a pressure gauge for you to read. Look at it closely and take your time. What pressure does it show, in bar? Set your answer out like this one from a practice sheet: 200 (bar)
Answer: 21.75 (bar)
